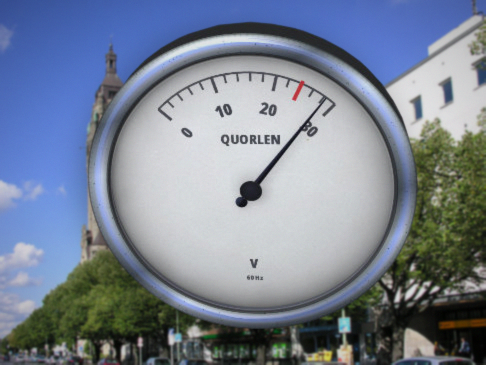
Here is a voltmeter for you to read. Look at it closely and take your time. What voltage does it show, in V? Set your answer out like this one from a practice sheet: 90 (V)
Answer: 28 (V)
